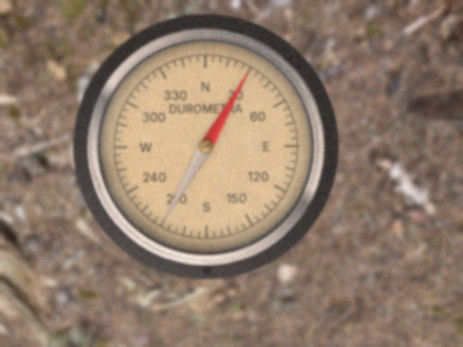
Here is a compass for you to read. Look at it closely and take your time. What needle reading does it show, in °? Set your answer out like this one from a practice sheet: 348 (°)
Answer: 30 (°)
